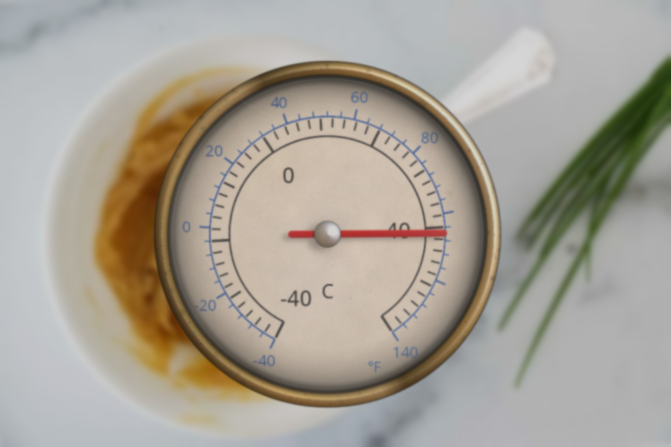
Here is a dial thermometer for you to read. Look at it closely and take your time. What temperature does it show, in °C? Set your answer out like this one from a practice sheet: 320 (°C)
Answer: 41 (°C)
